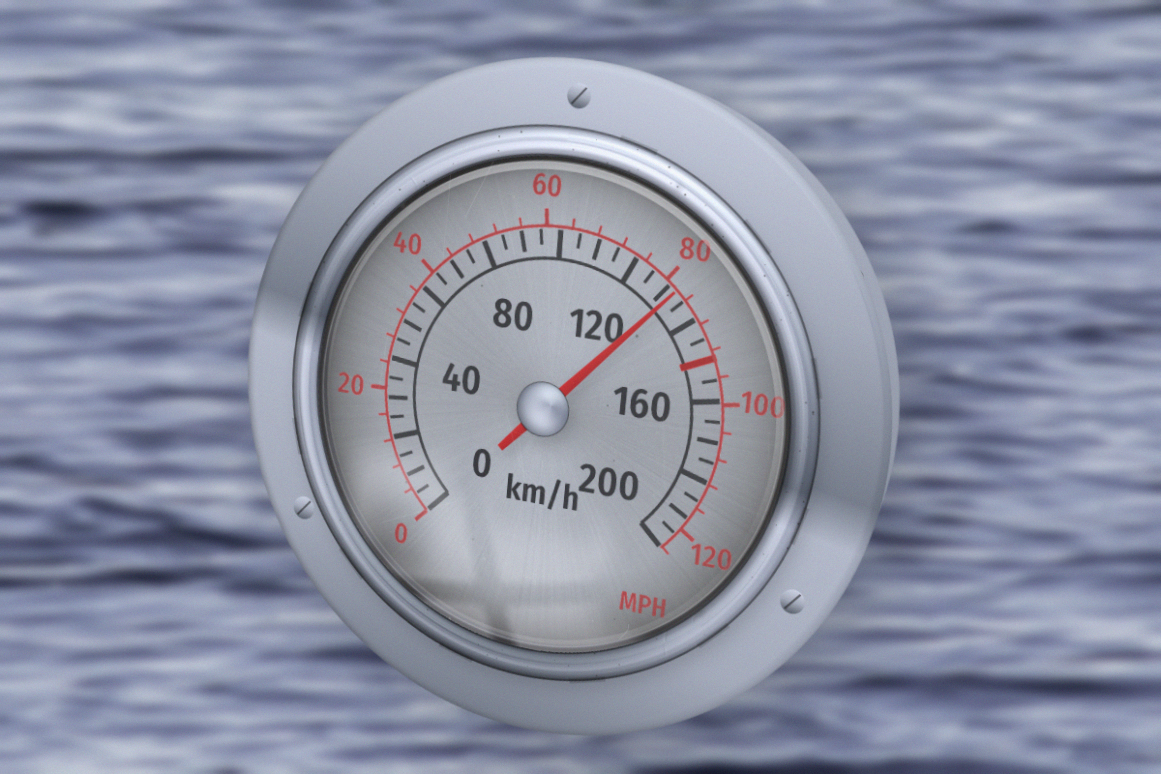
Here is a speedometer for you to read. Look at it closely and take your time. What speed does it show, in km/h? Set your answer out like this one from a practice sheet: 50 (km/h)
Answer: 132.5 (km/h)
